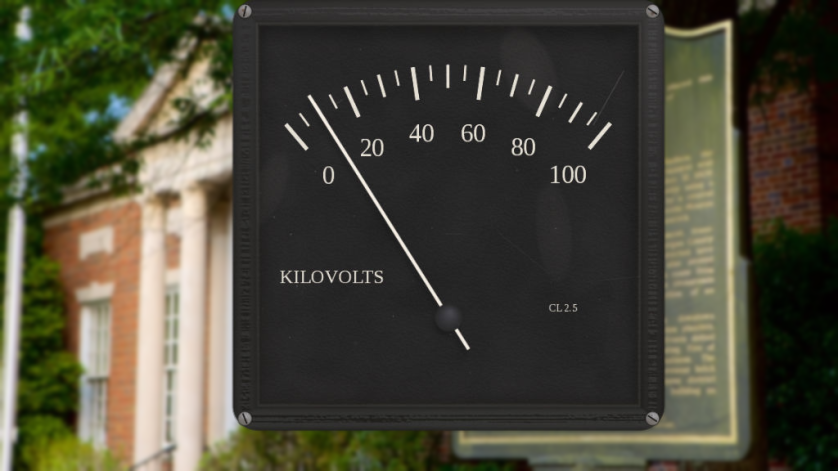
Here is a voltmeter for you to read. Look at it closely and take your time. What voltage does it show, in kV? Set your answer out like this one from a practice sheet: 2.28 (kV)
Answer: 10 (kV)
